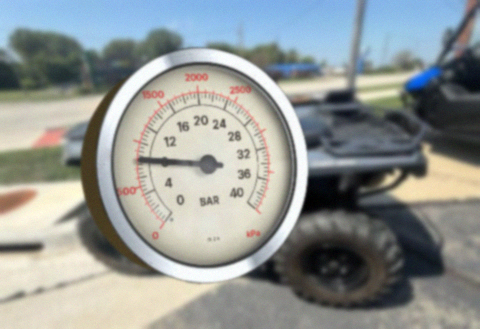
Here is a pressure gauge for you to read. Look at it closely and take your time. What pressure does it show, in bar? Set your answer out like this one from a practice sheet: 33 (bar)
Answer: 8 (bar)
